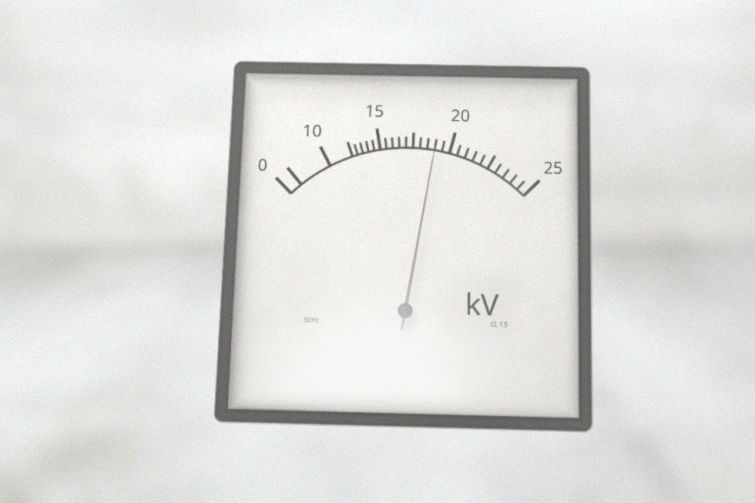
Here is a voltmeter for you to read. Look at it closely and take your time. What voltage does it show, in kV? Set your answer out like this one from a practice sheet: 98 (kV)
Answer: 19 (kV)
